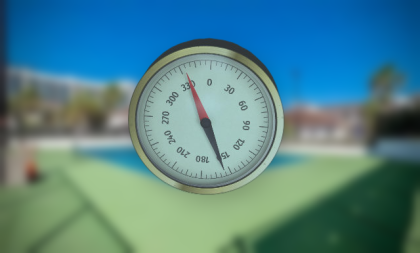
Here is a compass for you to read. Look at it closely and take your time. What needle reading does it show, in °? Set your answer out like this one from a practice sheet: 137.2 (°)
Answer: 335 (°)
